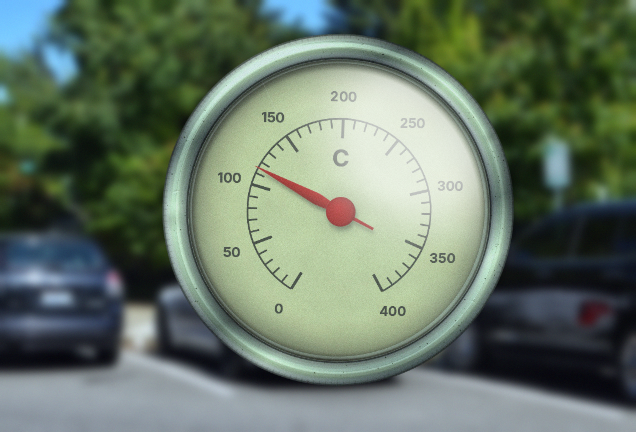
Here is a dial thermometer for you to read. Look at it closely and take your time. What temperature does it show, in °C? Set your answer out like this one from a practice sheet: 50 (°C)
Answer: 115 (°C)
